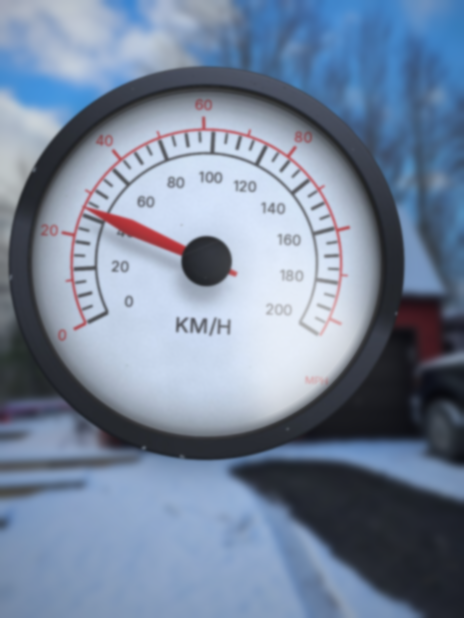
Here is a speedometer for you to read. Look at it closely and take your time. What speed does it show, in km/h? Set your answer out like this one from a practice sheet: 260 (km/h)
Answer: 42.5 (km/h)
